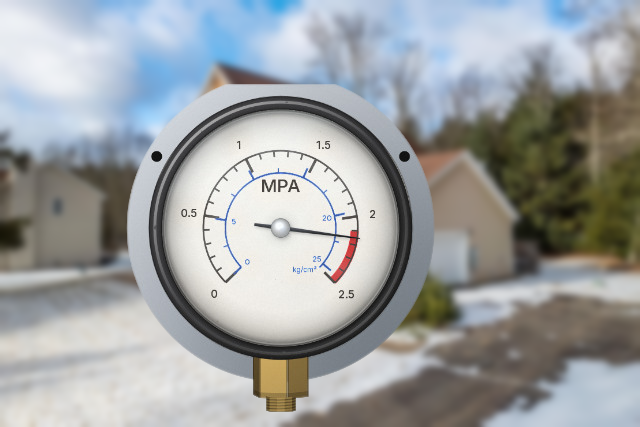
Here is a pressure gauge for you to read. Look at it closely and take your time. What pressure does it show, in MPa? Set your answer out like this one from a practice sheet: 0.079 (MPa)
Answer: 2.15 (MPa)
